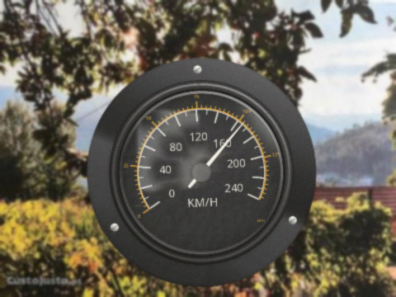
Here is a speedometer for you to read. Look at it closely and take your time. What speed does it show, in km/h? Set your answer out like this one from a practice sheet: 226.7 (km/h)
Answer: 165 (km/h)
